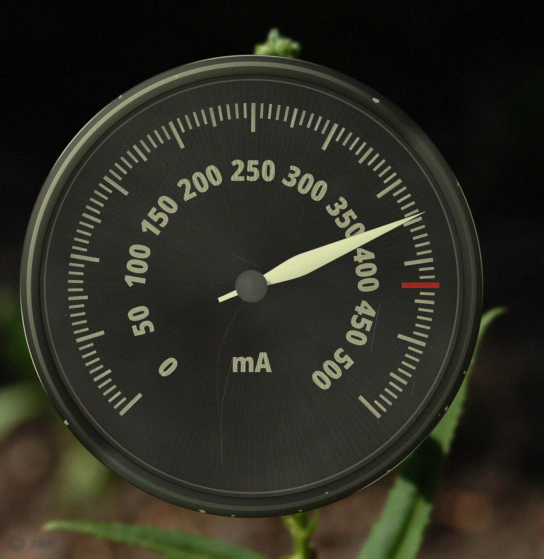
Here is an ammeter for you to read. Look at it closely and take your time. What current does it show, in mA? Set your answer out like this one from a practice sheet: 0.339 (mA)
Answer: 372.5 (mA)
